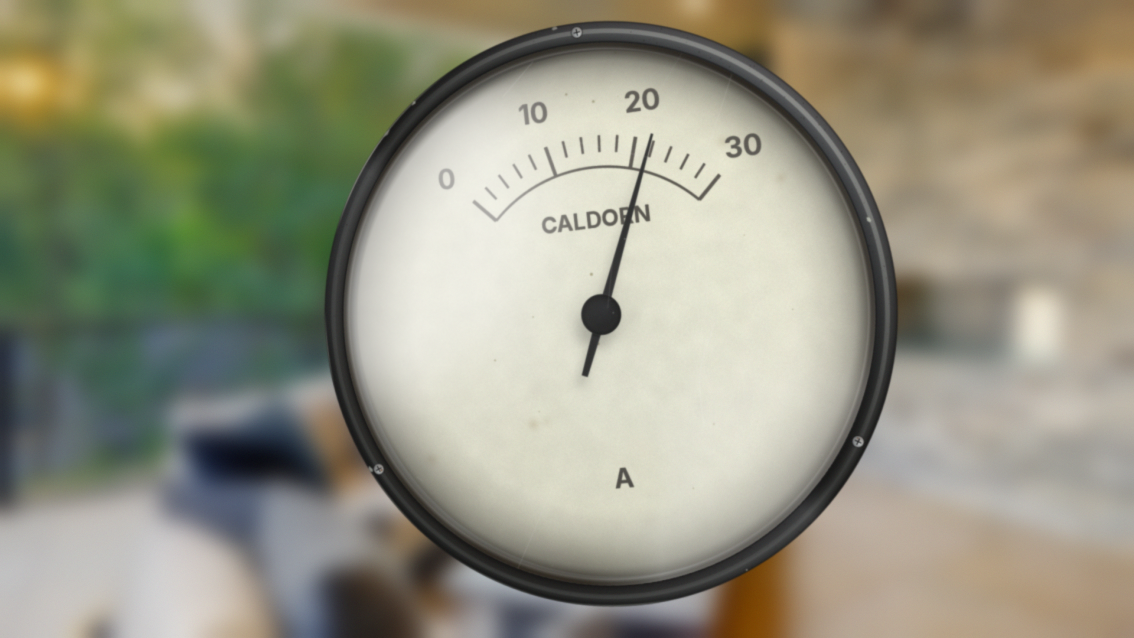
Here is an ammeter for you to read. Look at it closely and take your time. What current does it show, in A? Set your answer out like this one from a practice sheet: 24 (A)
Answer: 22 (A)
